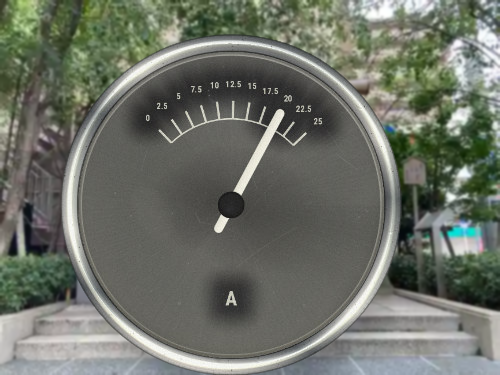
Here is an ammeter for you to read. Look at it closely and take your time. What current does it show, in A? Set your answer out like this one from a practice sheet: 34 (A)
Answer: 20 (A)
